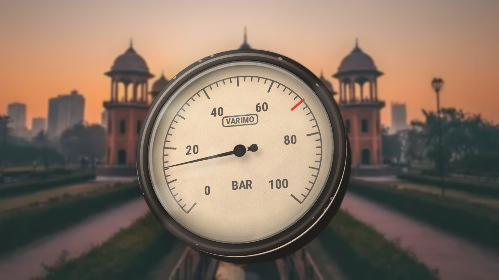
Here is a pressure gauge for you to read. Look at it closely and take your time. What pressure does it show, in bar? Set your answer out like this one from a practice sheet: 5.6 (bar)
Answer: 14 (bar)
